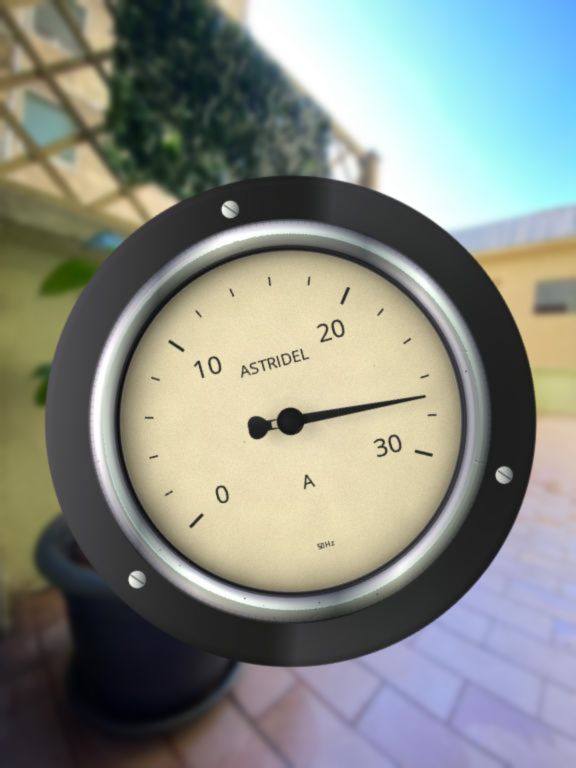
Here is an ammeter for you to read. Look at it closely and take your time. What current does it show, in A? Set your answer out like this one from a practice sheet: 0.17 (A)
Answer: 27 (A)
